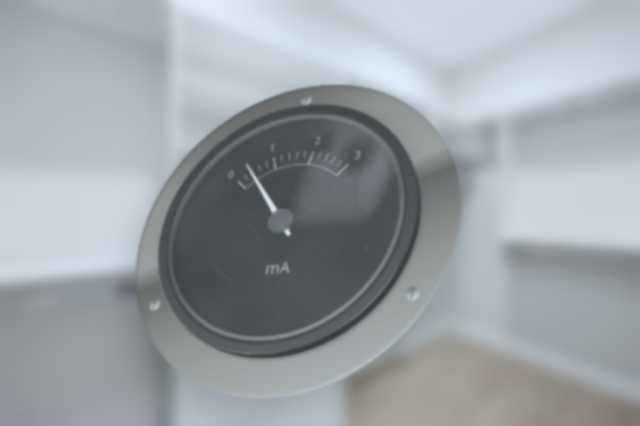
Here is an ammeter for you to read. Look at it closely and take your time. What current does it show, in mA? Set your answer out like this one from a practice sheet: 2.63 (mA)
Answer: 0.4 (mA)
